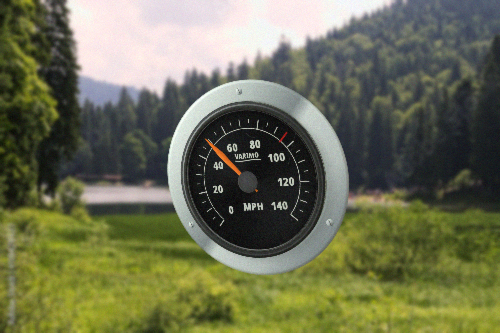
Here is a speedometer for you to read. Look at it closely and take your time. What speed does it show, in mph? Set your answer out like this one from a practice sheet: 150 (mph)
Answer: 50 (mph)
